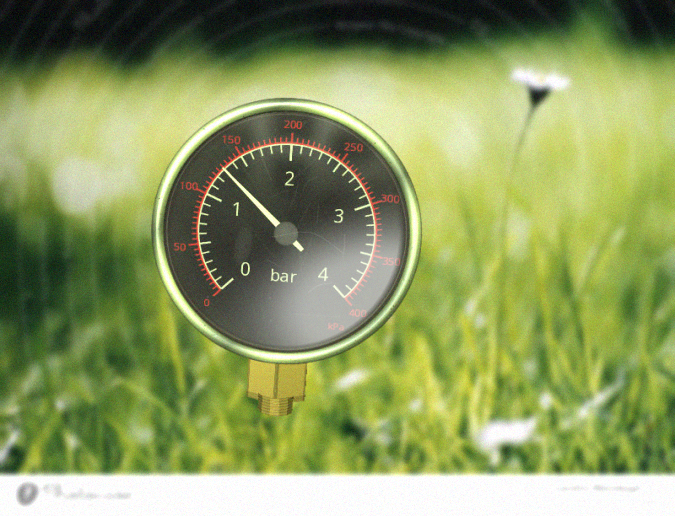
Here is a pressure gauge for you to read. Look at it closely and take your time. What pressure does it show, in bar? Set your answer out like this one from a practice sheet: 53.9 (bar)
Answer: 1.3 (bar)
